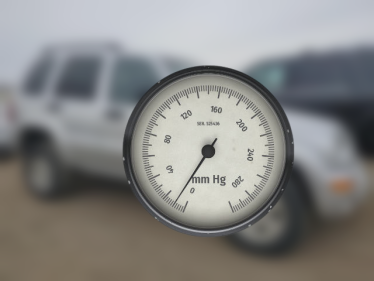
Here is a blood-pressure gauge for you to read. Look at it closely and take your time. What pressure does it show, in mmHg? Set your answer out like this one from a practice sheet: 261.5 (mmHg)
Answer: 10 (mmHg)
